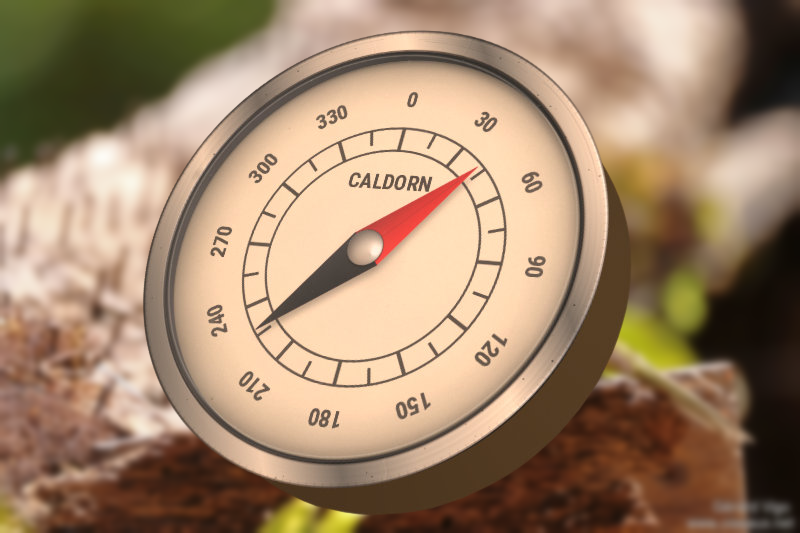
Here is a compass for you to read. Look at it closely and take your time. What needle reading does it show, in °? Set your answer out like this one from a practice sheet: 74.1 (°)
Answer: 45 (°)
